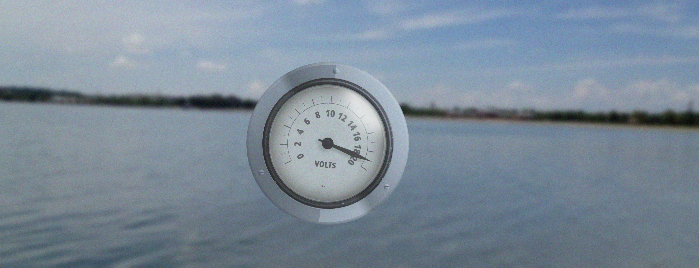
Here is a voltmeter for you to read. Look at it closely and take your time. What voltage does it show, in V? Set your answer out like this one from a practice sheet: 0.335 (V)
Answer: 19 (V)
